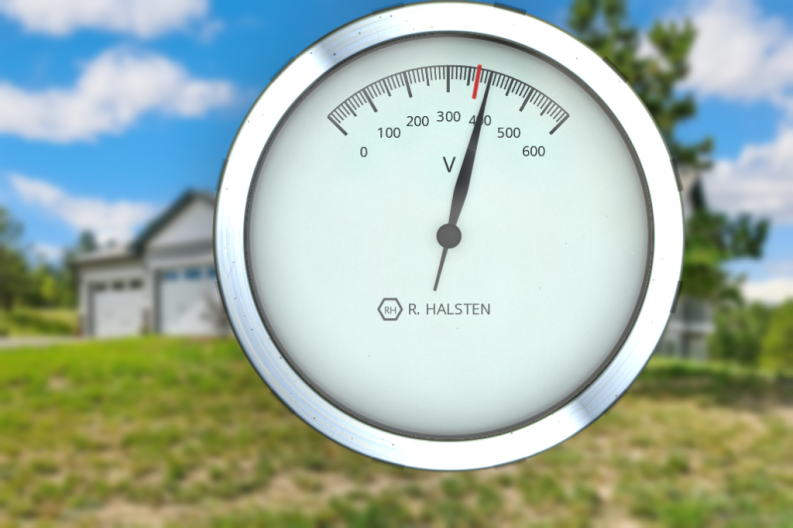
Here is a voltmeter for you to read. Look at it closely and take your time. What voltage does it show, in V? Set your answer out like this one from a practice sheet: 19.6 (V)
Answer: 400 (V)
